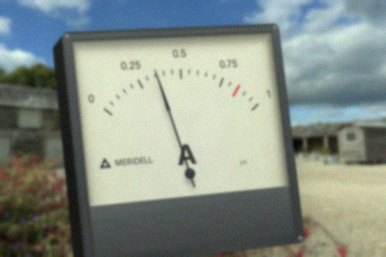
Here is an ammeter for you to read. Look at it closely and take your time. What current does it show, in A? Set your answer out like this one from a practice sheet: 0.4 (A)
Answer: 0.35 (A)
